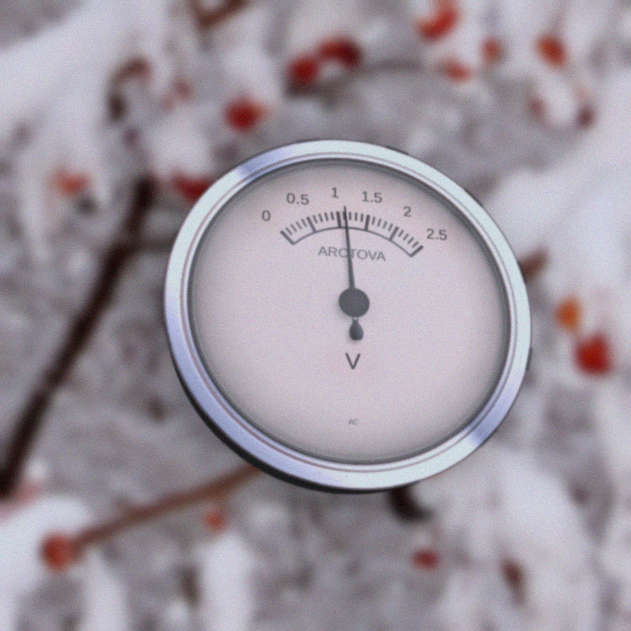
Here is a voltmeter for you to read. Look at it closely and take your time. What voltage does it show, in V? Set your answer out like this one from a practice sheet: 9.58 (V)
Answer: 1.1 (V)
